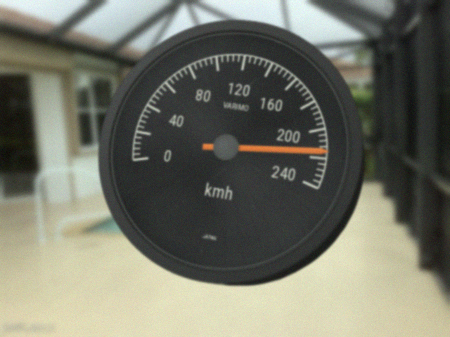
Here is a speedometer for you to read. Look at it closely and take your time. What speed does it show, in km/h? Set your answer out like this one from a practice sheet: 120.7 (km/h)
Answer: 216 (km/h)
